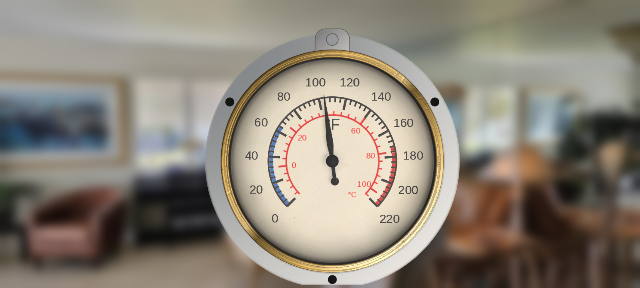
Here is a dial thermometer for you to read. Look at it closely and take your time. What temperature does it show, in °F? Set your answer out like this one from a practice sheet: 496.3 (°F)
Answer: 104 (°F)
